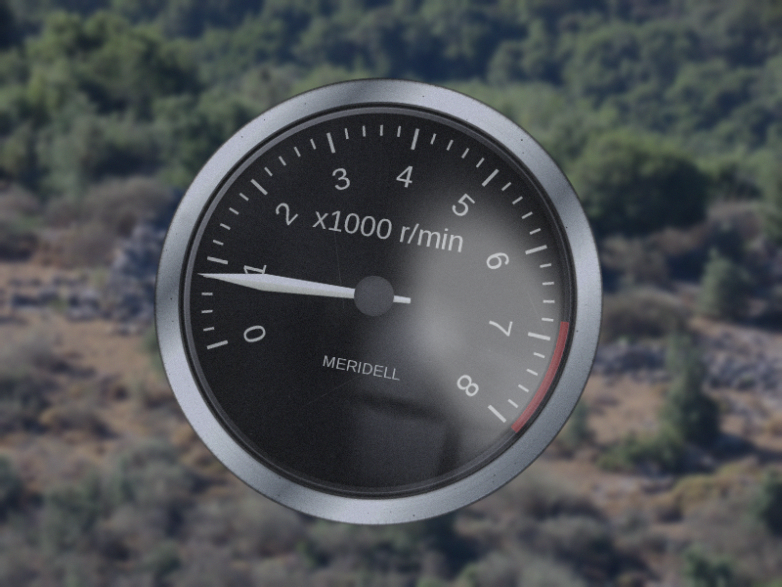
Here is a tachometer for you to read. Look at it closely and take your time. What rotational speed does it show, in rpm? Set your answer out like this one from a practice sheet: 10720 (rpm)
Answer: 800 (rpm)
